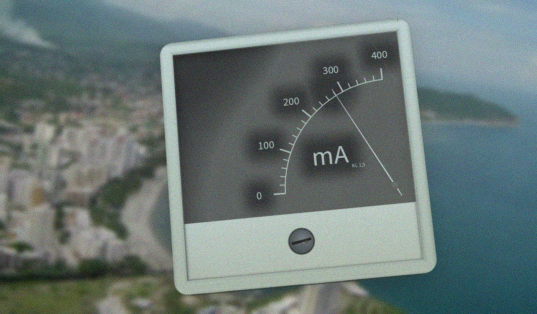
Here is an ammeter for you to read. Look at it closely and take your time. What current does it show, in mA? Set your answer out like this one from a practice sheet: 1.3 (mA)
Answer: 280 (mA)
